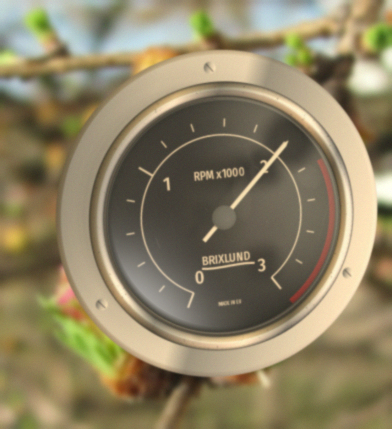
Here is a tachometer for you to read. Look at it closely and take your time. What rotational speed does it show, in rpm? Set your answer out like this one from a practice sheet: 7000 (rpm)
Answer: 2000 (rpm)
